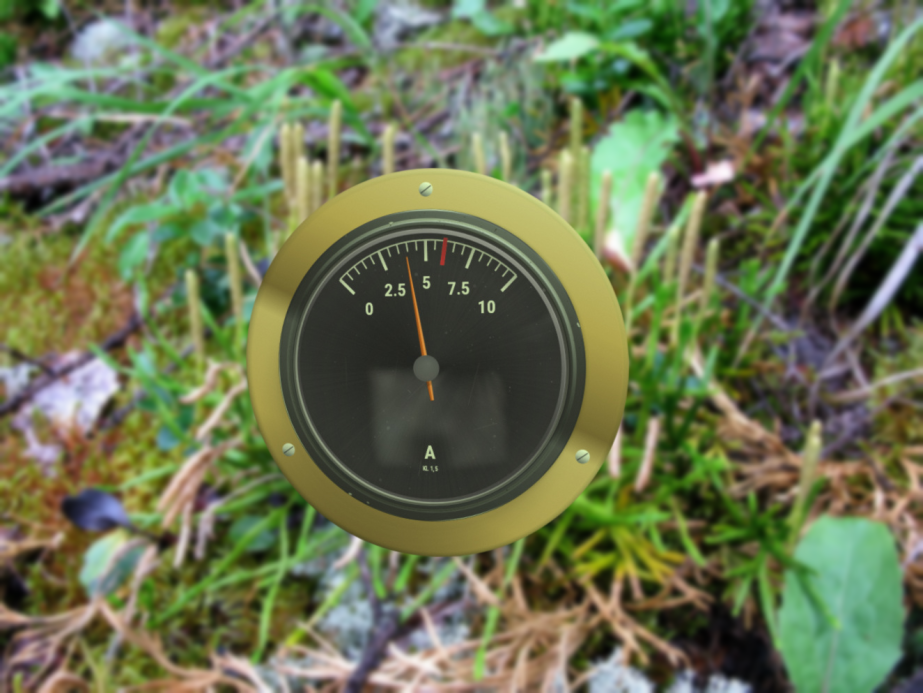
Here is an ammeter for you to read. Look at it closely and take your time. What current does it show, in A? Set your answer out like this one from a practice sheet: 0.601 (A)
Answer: 4 (A)
